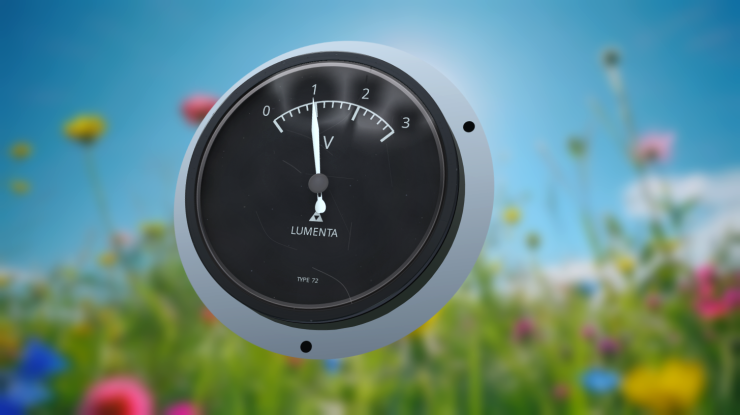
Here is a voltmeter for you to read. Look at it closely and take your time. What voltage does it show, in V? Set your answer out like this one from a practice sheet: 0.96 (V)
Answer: 1 (V)
